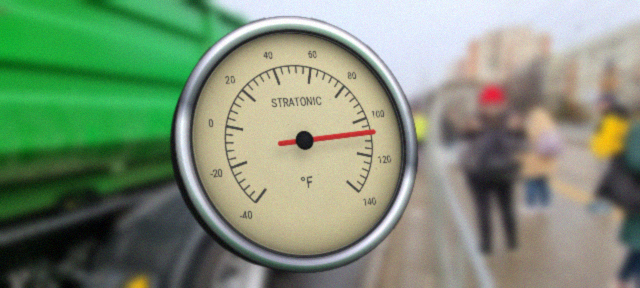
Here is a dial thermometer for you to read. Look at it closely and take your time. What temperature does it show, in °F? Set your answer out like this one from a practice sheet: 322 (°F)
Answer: 108 (°F)
